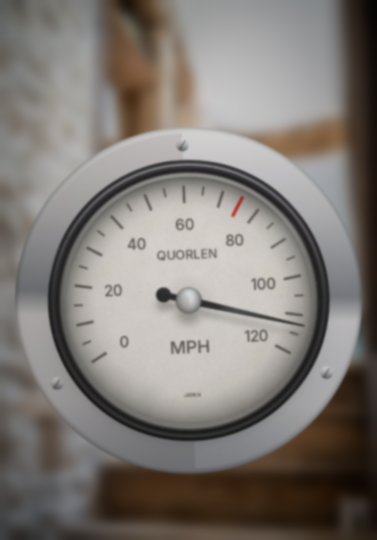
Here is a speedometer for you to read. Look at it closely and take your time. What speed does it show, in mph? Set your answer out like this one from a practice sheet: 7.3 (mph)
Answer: 112.5 (mph)
